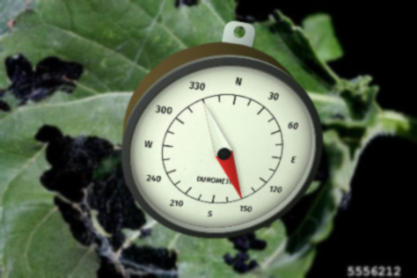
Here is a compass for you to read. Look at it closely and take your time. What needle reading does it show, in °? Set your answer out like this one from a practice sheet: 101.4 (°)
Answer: 150 (°)
